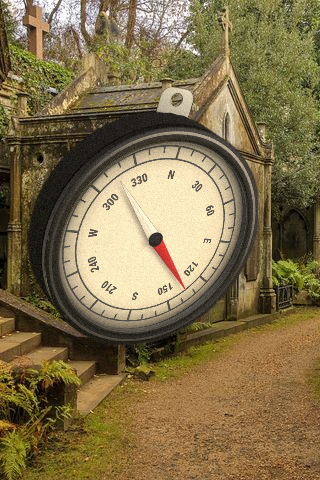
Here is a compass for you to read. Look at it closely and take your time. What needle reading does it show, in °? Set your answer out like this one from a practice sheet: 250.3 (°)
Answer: 135 (°)
